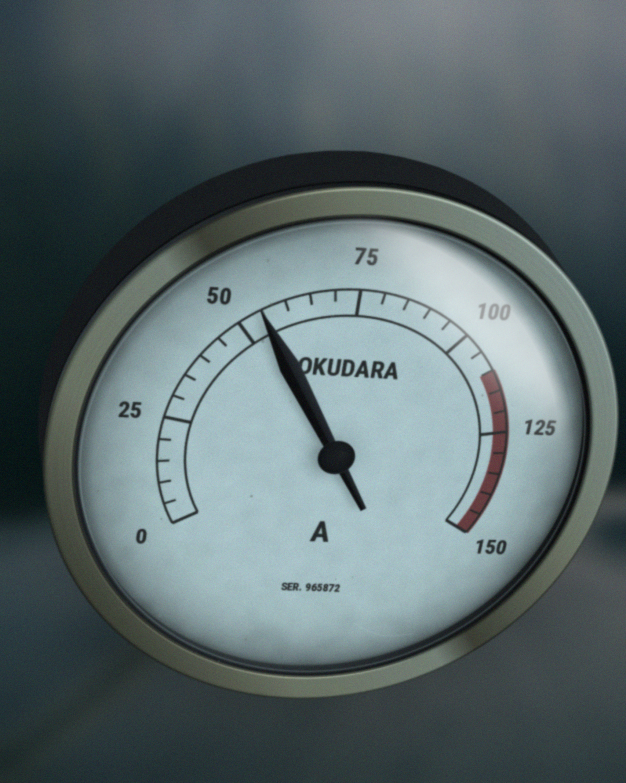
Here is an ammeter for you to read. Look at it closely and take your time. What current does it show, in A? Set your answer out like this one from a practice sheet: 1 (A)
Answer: 55 (A)
